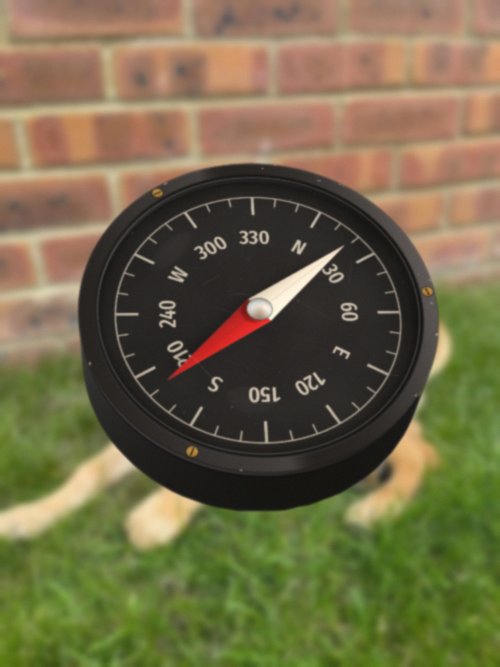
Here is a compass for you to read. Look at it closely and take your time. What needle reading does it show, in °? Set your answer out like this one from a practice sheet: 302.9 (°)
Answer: 200 (°)
